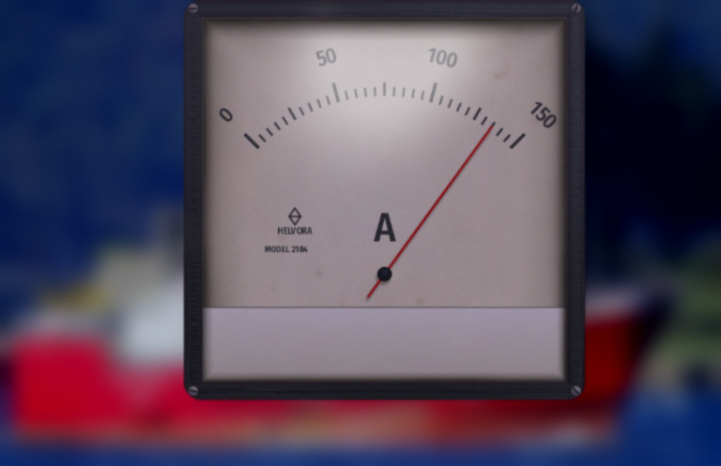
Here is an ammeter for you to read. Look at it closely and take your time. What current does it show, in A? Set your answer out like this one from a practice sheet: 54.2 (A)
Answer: 135 (A)
